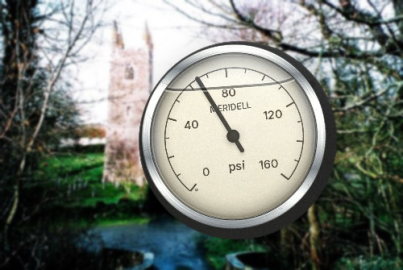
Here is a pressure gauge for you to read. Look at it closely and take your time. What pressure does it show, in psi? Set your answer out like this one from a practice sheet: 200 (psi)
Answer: 65 (psi)
